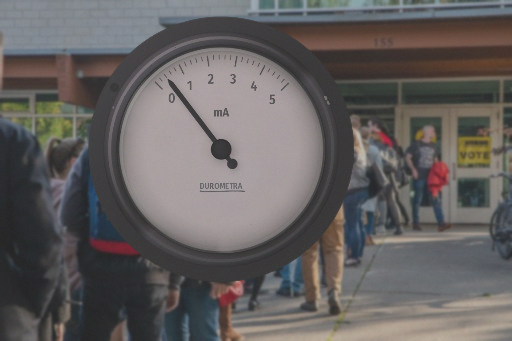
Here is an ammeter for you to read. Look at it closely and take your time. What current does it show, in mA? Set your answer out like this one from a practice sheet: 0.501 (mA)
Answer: 0.4 (mA)
